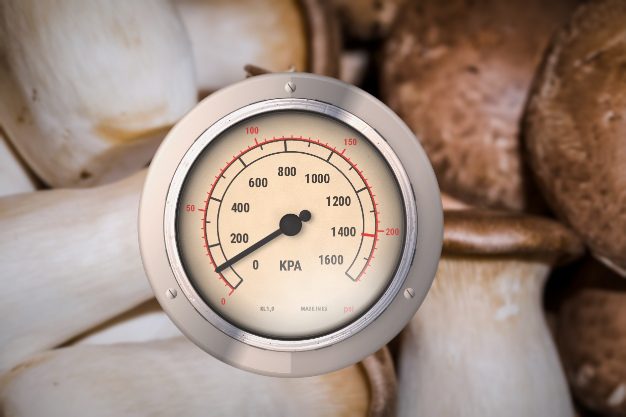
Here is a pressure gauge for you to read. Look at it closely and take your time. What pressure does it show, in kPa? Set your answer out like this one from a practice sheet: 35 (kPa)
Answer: 100 (kPa)
